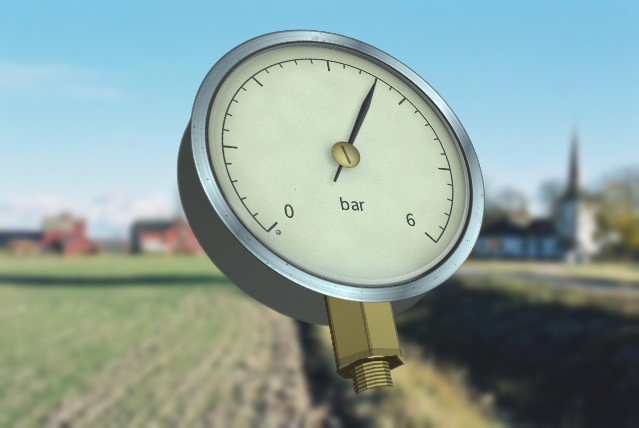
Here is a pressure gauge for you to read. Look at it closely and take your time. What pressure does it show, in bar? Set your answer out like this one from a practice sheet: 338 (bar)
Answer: 3.6 (bar)
